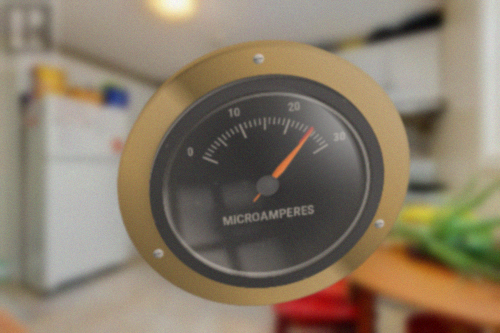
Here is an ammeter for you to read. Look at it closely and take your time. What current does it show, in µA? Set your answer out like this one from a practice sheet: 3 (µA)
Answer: 25 (µA)
